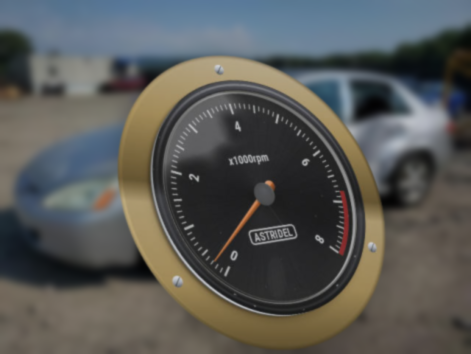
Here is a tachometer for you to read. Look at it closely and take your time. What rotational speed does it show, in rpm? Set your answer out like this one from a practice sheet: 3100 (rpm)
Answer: 300 (rpm)
